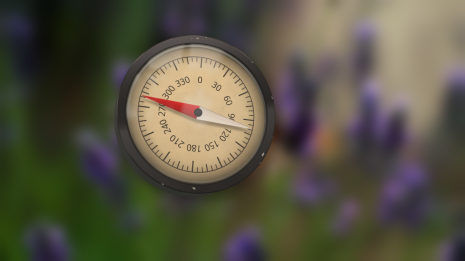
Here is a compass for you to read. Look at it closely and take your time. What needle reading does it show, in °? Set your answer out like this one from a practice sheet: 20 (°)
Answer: 280 (°)
